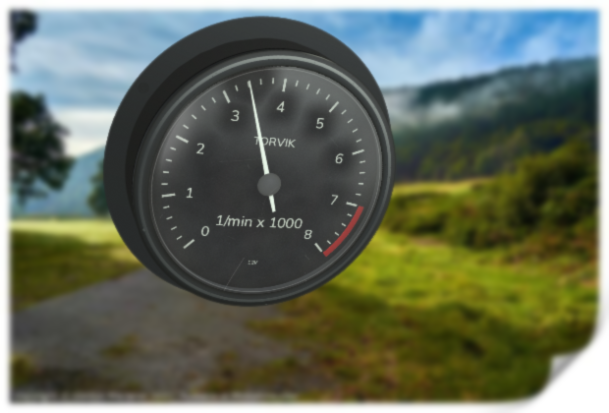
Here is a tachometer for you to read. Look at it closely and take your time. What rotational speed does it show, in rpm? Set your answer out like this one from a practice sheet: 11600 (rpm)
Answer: 3400 (rpm)
